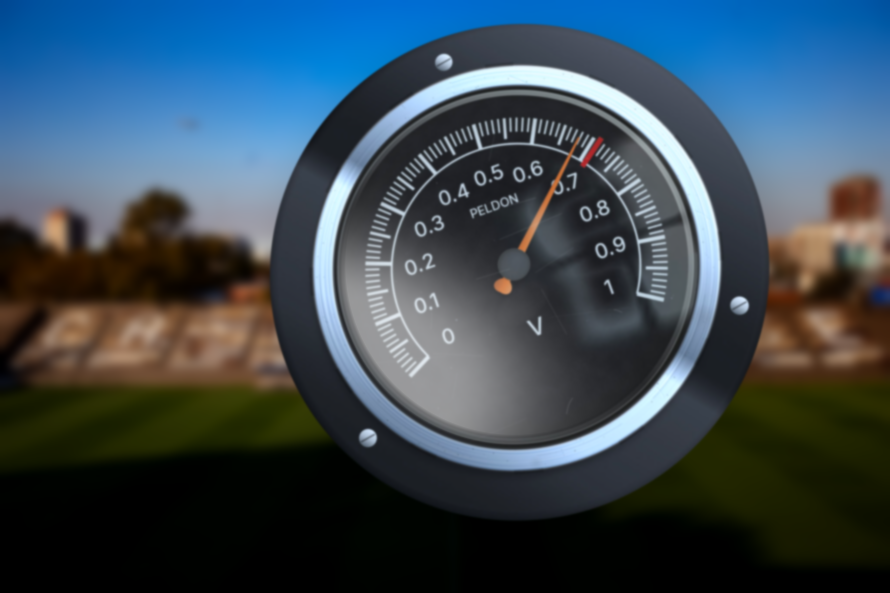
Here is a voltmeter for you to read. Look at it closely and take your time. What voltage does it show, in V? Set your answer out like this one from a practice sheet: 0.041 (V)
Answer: 0.68 (V)
